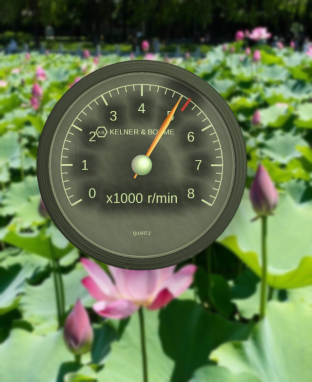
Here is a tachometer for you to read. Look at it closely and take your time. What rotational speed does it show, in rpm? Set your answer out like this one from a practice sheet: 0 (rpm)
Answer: 5000 (rpm)
